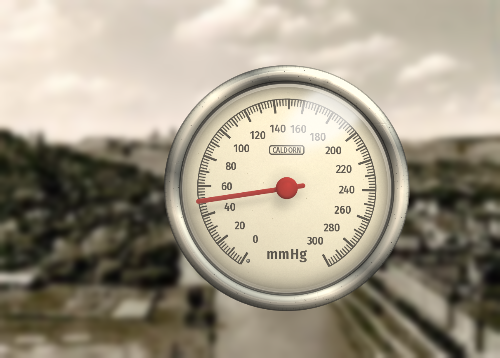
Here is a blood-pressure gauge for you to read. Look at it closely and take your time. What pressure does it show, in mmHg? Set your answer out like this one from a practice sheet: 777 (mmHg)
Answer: 50 (mmHg)
